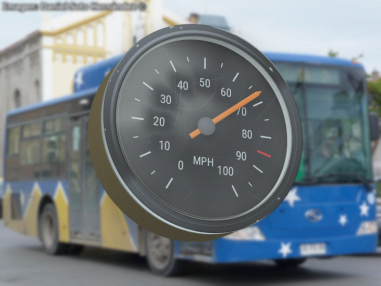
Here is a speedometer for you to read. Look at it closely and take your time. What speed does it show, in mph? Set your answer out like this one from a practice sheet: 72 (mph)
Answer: 67.5 (mph)
